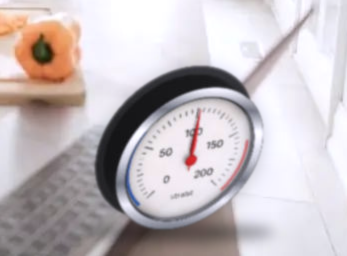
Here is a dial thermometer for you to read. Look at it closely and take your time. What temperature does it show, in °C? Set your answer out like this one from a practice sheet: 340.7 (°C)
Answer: 100 (°C)
